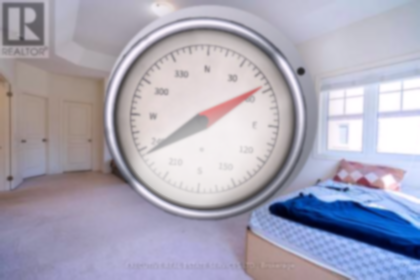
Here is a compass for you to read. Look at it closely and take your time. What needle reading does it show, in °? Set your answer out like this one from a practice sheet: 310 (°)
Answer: 55 (°)
